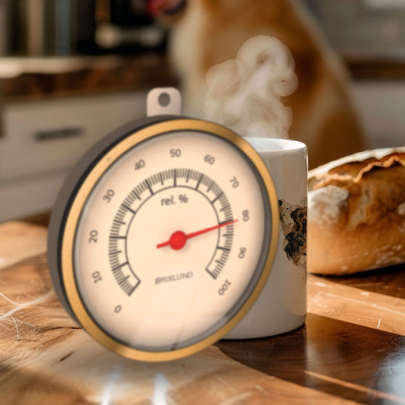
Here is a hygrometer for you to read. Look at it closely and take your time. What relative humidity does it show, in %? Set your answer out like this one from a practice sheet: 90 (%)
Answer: 80 (%)
